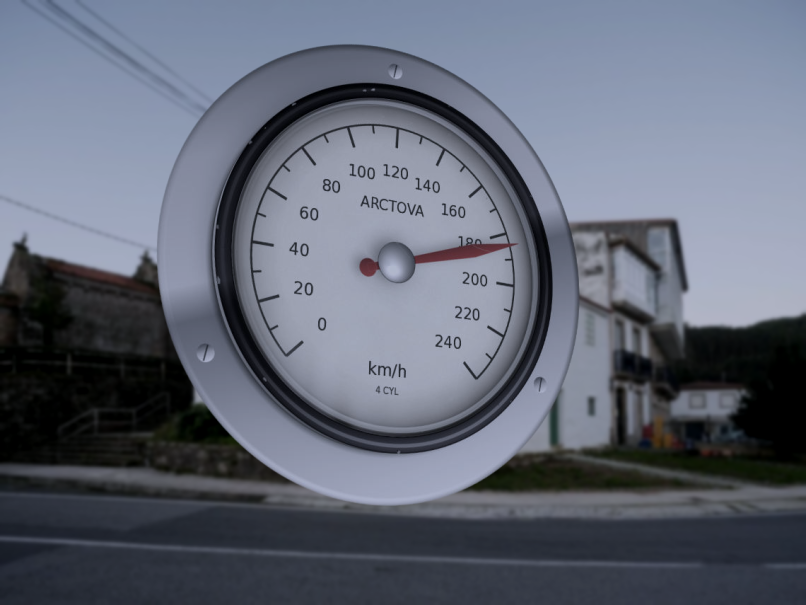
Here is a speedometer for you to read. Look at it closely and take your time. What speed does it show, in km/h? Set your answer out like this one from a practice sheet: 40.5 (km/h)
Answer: 185 (km/h)
